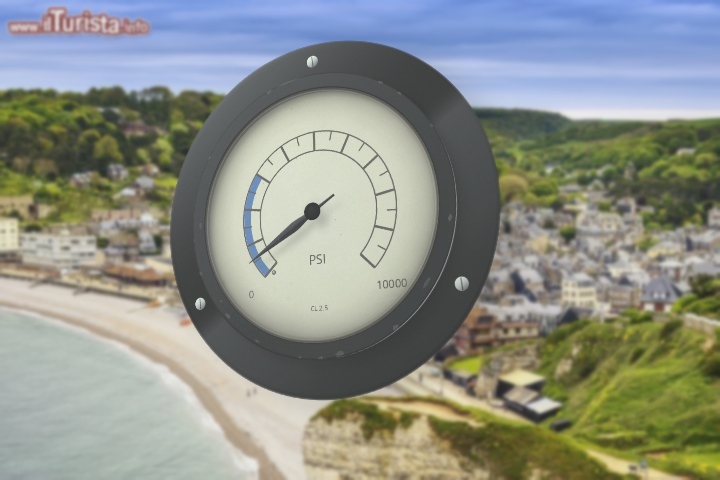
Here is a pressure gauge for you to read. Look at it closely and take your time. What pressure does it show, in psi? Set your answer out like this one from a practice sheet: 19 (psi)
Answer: 500 (psi)
